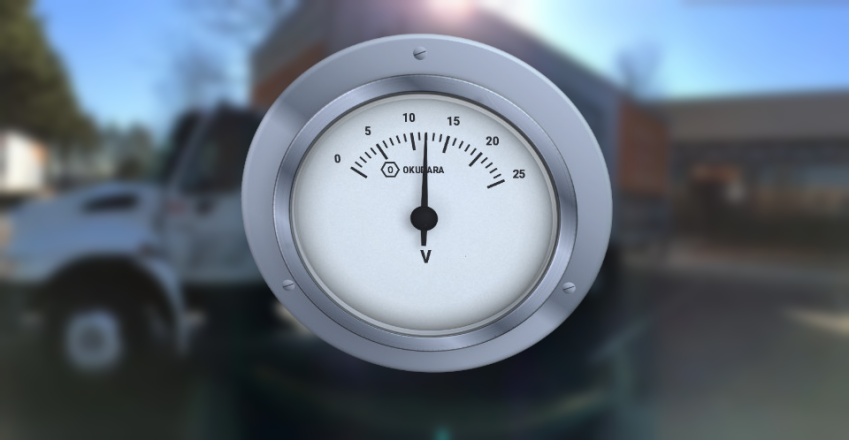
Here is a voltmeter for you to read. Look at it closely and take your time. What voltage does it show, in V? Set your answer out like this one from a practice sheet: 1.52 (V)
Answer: 12 (V)
